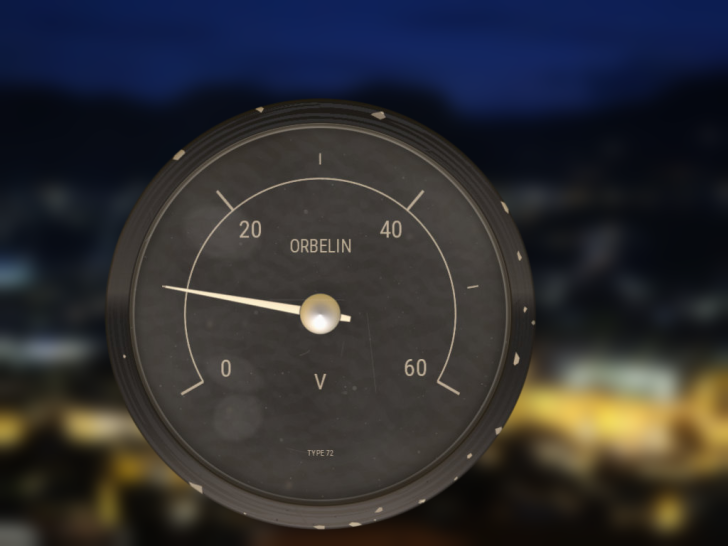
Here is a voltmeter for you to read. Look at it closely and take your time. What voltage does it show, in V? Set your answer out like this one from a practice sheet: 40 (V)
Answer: 10 (V)
